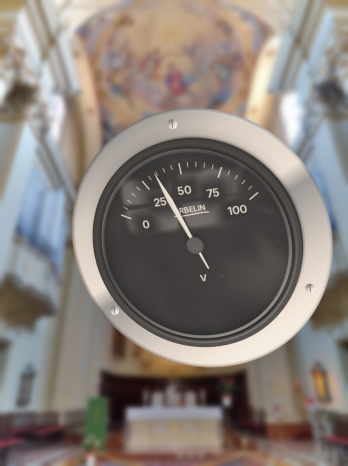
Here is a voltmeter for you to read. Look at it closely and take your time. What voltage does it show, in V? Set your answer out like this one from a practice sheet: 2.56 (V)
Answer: 35 (V)
